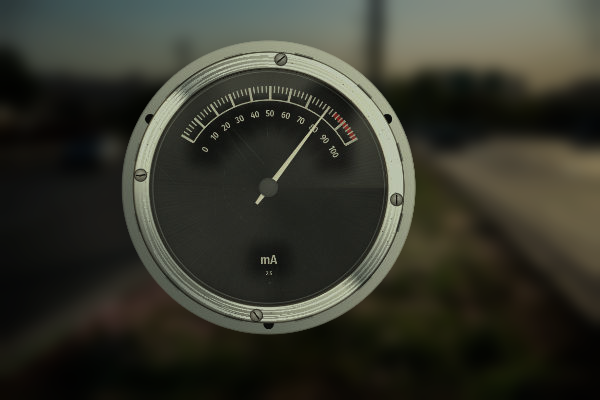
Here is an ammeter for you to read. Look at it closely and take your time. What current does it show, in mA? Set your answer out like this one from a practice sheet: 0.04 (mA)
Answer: 80 (mA)
